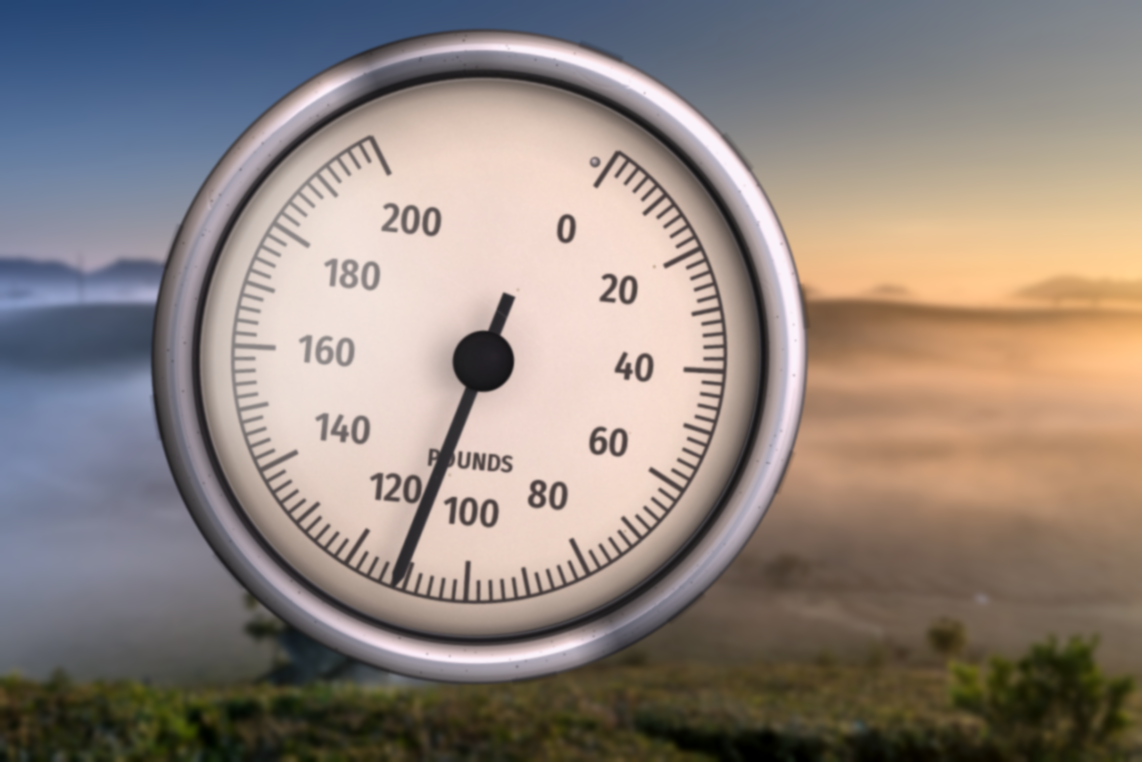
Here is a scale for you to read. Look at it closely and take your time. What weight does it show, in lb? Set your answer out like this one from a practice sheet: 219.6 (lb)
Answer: 112 (lb)
